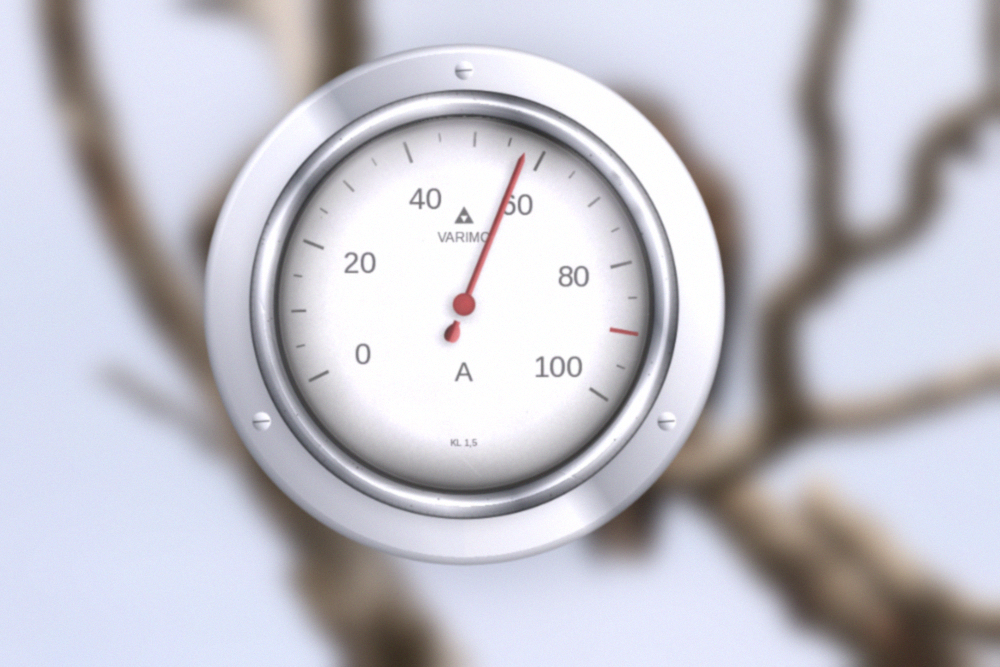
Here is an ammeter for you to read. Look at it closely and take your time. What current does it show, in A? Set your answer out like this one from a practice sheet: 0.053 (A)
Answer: 57.5 (A)
